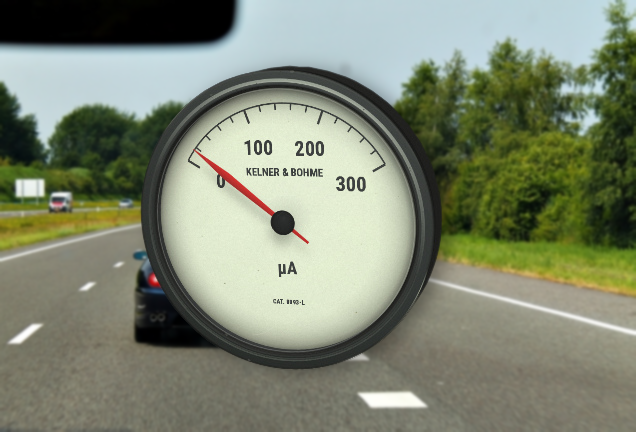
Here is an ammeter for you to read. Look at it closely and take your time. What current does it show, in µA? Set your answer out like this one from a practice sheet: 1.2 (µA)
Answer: 20 (µA)
